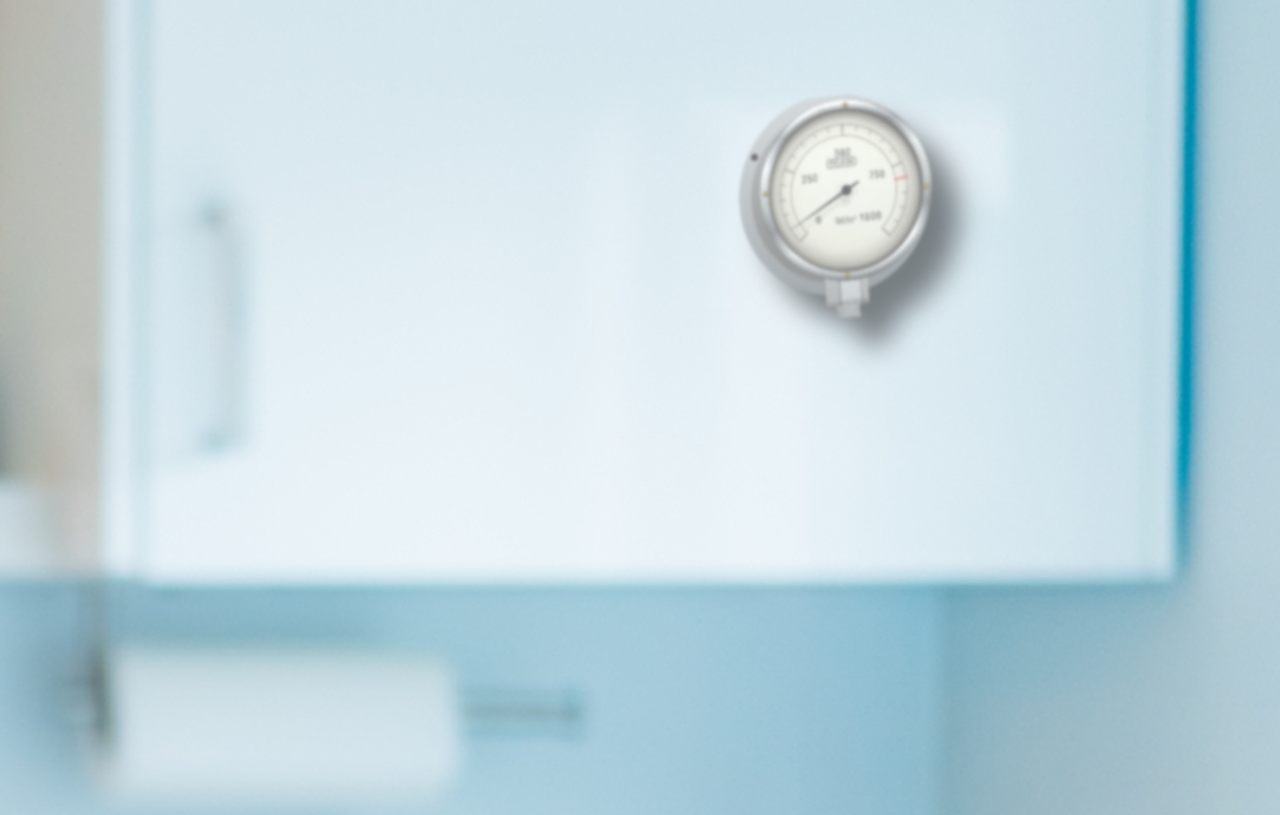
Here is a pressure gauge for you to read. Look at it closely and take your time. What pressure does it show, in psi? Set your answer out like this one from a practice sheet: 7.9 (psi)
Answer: 50 (psi)
